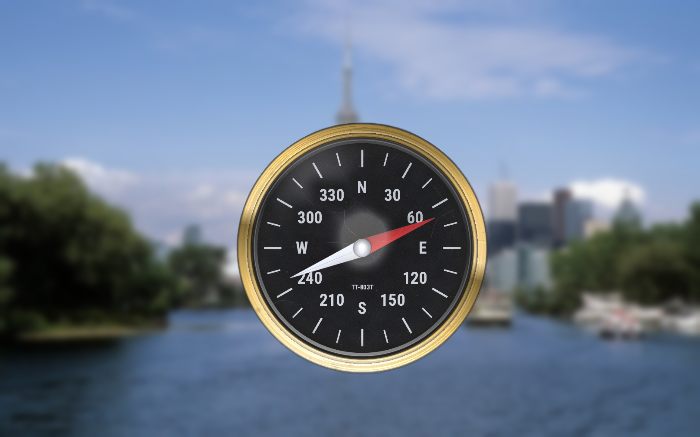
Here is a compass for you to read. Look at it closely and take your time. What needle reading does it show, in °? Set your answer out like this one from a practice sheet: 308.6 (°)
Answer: 67.5 (°)
